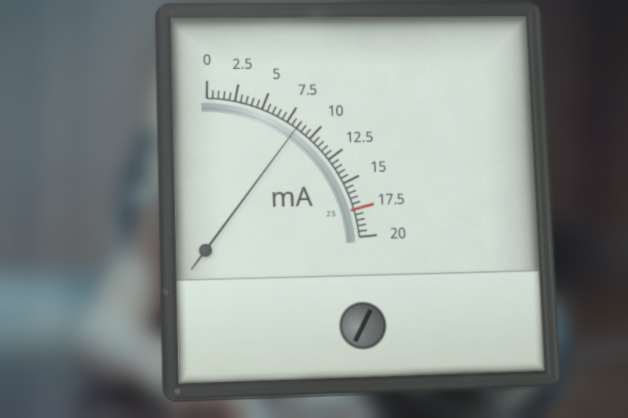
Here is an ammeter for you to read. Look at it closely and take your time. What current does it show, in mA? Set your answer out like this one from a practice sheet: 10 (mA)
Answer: 8.5 (mA)
